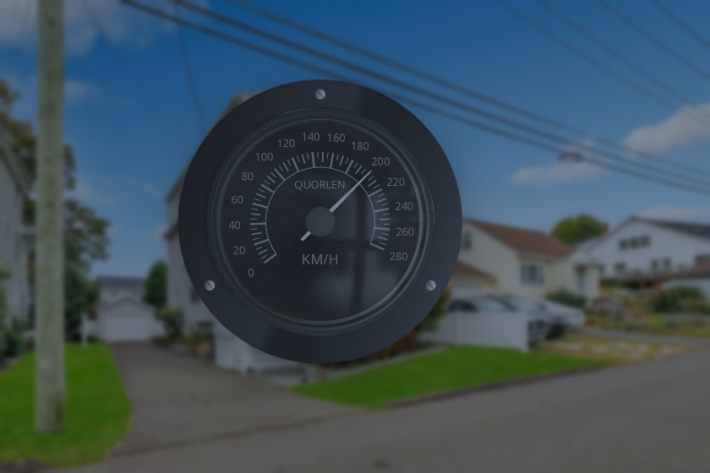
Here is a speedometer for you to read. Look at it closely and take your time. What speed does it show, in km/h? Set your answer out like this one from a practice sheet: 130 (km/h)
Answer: 200 (km/h)
